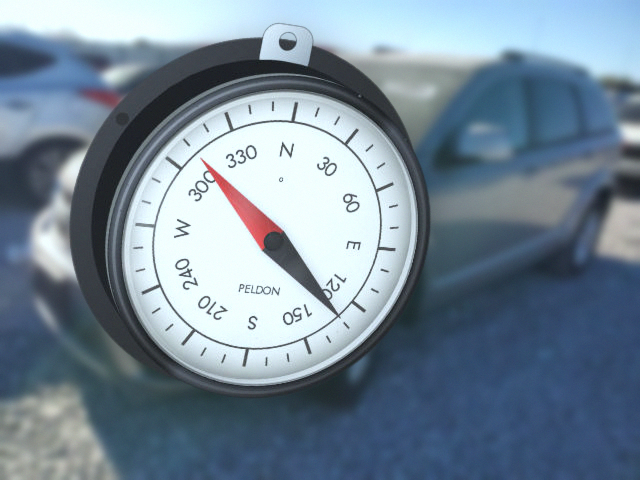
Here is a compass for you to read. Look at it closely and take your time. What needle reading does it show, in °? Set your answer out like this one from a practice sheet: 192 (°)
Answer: 310 (°)
